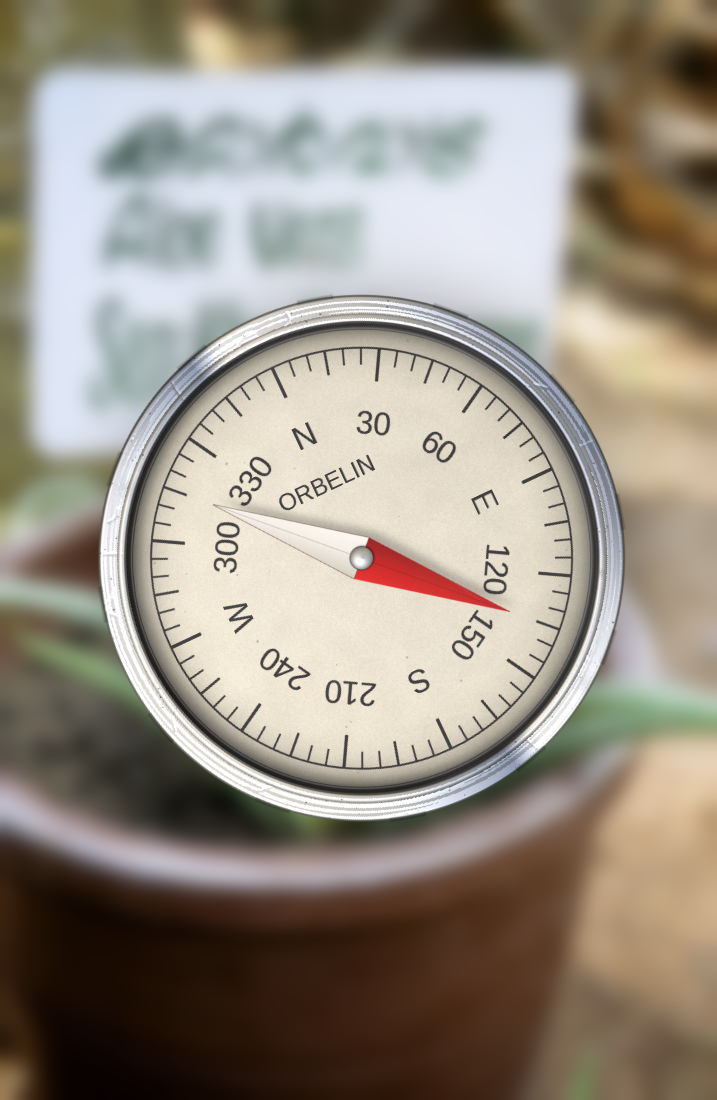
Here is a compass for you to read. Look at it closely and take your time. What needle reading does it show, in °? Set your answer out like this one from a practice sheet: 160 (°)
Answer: 135 (°)
